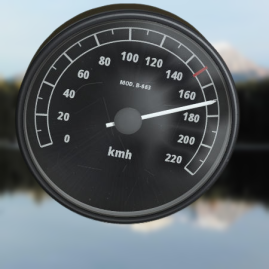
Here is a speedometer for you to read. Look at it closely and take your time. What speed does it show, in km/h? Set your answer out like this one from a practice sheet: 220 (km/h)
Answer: 170 (km/h)
